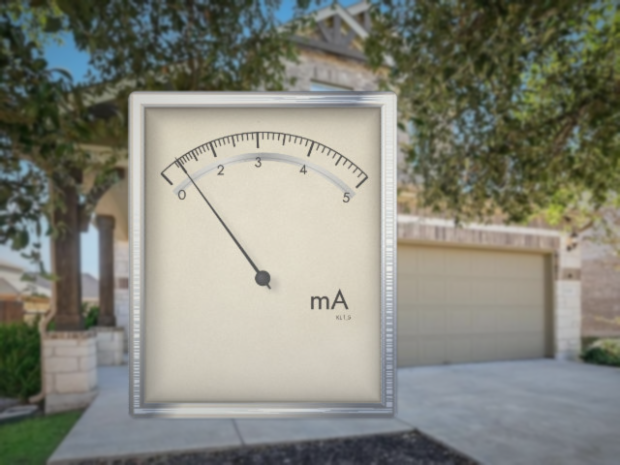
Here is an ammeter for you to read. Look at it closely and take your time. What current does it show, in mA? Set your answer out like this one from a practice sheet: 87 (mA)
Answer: 1 (mA)
